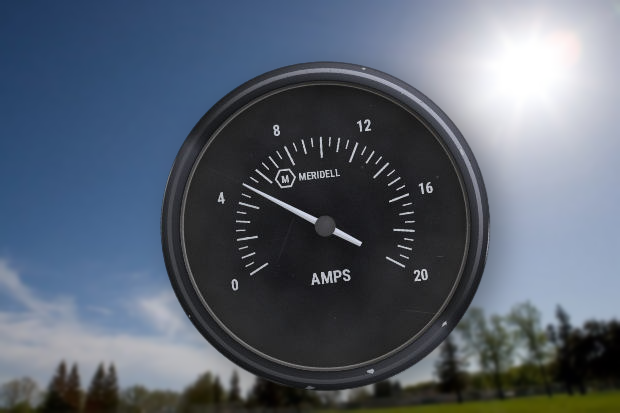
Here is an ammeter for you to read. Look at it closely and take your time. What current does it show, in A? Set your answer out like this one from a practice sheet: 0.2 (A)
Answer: 5 (A)
